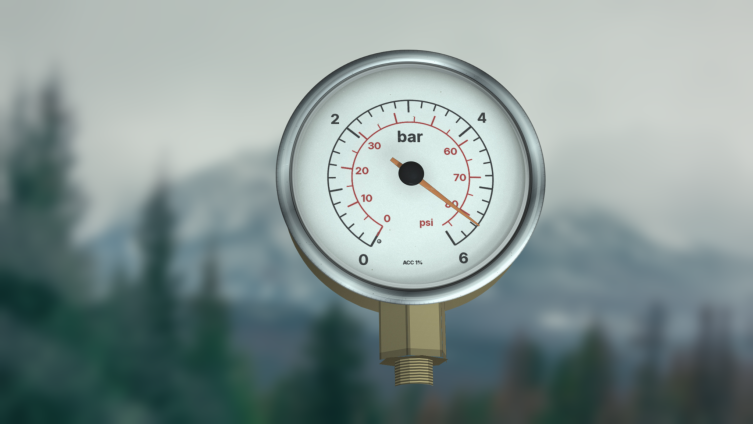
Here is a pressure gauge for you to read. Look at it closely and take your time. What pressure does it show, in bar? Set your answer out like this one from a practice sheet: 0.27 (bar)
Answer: 5.6 (bar)
